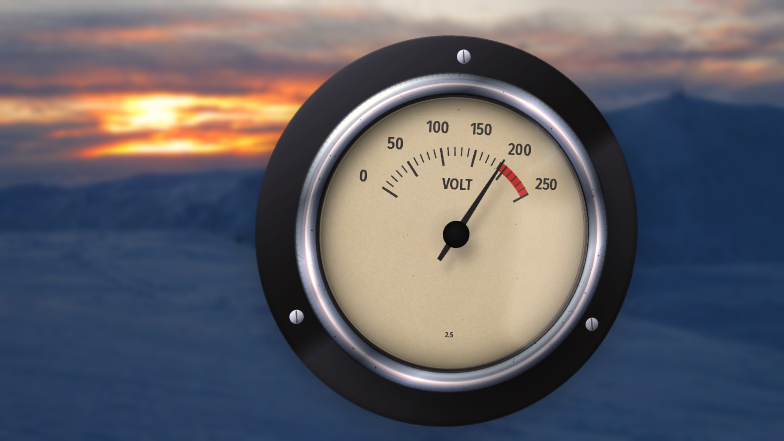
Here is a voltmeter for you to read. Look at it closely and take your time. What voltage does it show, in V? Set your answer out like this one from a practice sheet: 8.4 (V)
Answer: 190 (V)
